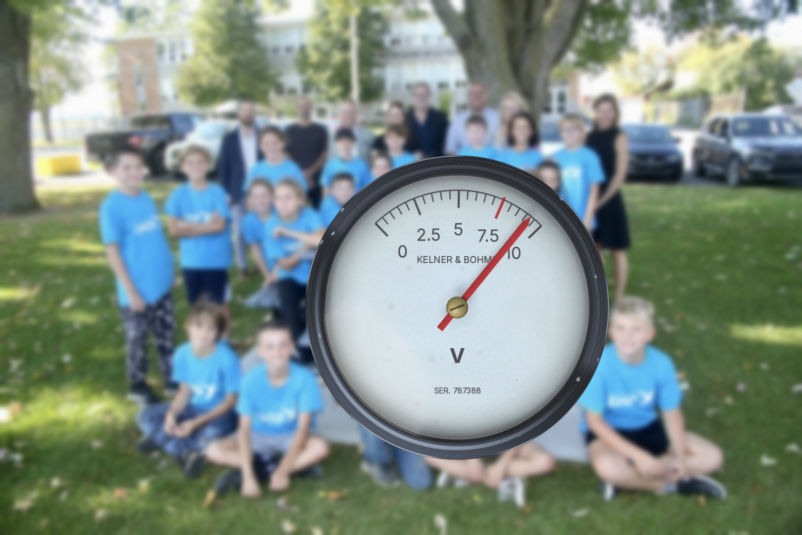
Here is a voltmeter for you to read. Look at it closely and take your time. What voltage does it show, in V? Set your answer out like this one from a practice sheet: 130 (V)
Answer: 9.25 (V)
